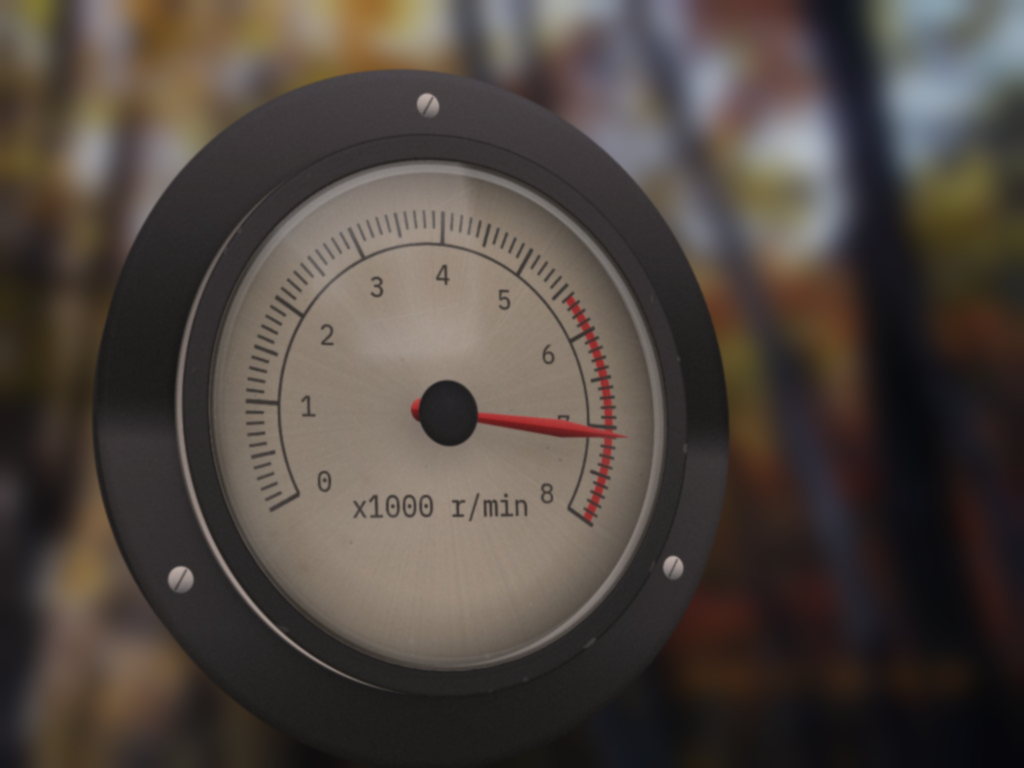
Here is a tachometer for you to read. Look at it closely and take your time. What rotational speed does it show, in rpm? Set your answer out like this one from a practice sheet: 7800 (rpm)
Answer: 7100 (rpm)
